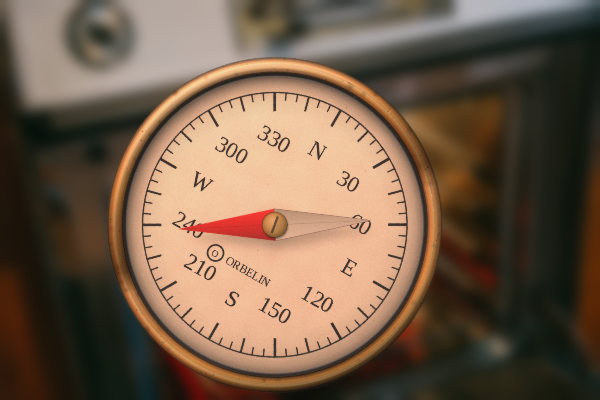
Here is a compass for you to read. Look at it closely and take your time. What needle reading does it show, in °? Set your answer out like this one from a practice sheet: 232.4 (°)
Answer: 237.5 (°)
